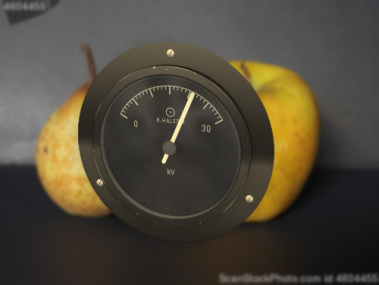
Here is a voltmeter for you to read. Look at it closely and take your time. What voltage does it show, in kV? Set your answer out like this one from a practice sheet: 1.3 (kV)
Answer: 21 (kV)
